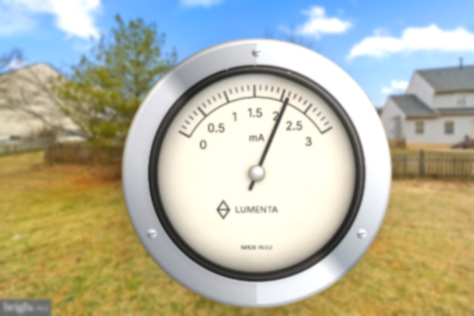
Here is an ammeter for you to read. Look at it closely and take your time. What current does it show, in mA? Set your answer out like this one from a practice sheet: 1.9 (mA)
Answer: 2.1 (mA)
